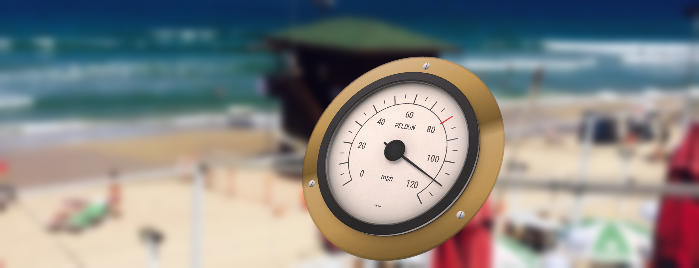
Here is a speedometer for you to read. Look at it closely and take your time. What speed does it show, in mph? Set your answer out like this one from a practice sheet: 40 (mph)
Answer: 110 (mph)
